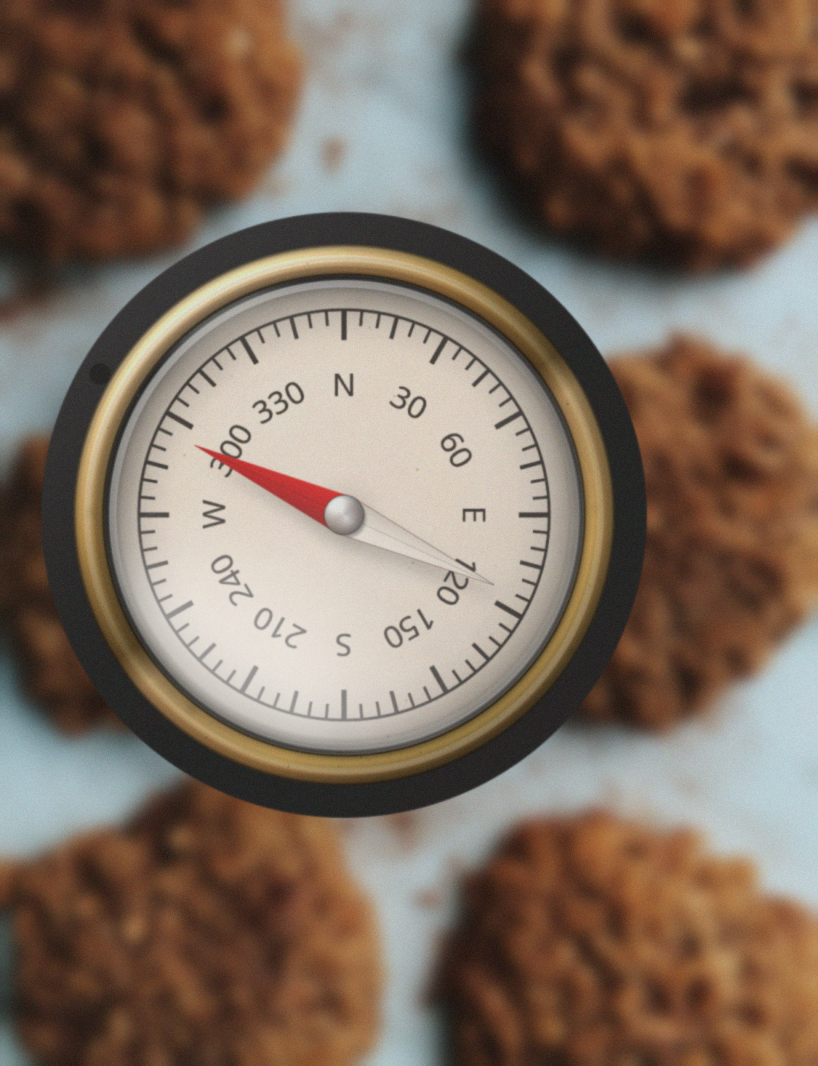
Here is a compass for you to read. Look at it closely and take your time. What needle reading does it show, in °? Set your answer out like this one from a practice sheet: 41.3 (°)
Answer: 295 (°)
